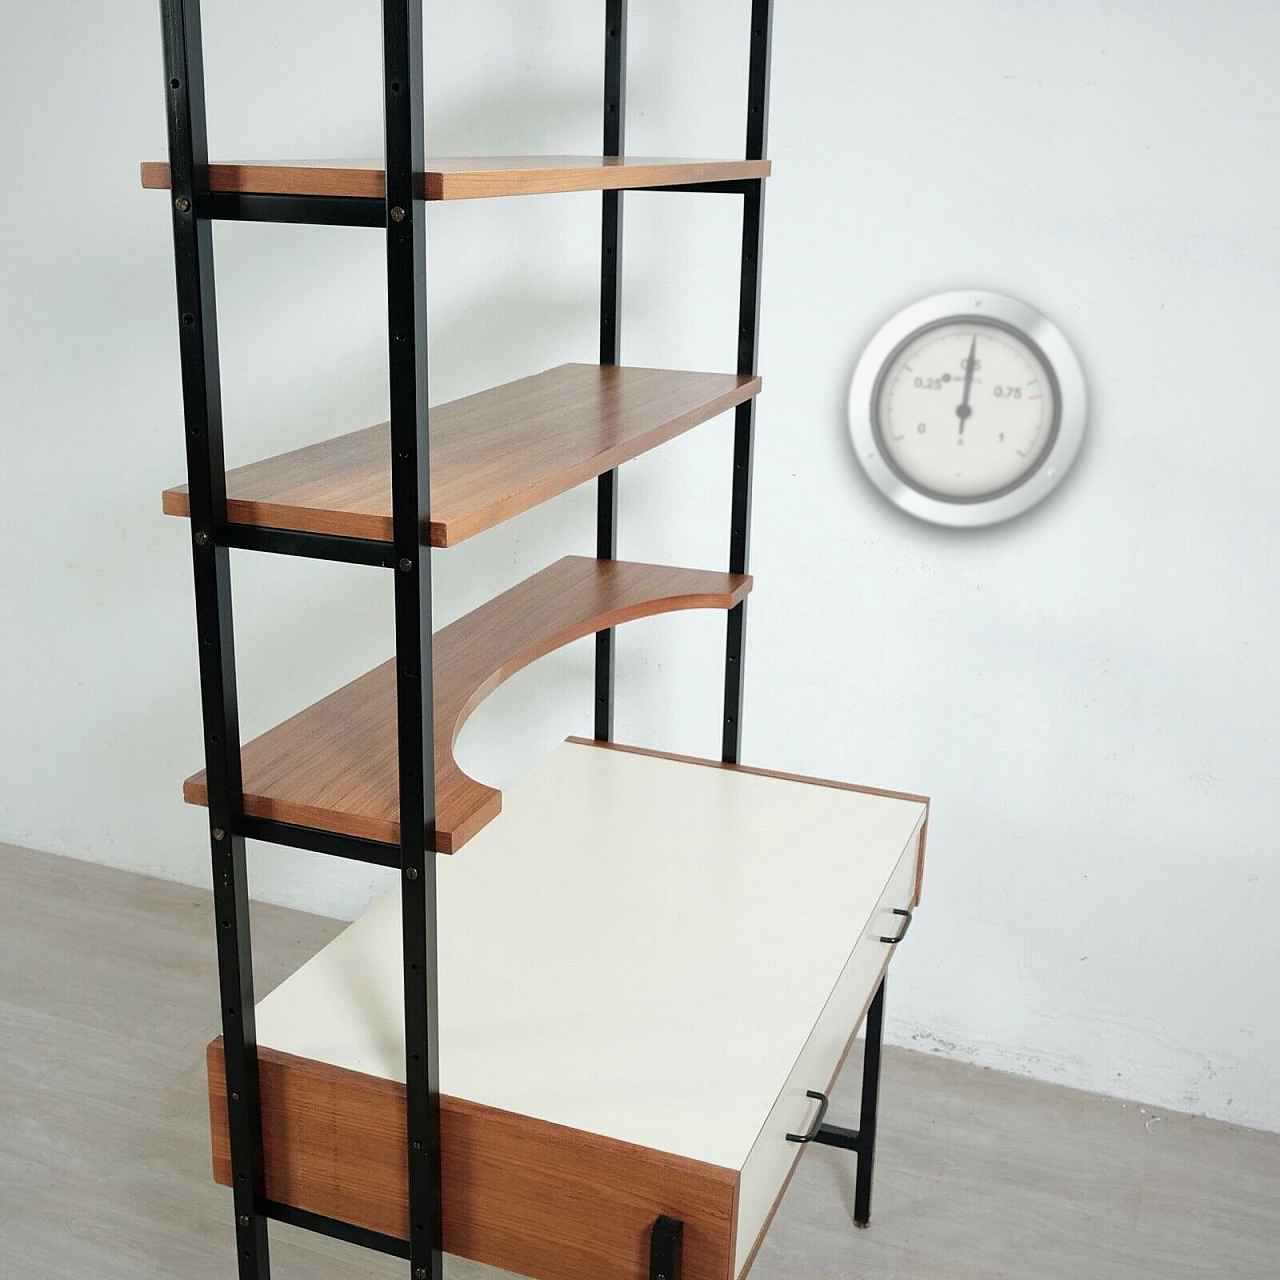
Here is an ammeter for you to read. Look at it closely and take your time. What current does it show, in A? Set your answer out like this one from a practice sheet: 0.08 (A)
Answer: 0.5 (A)
